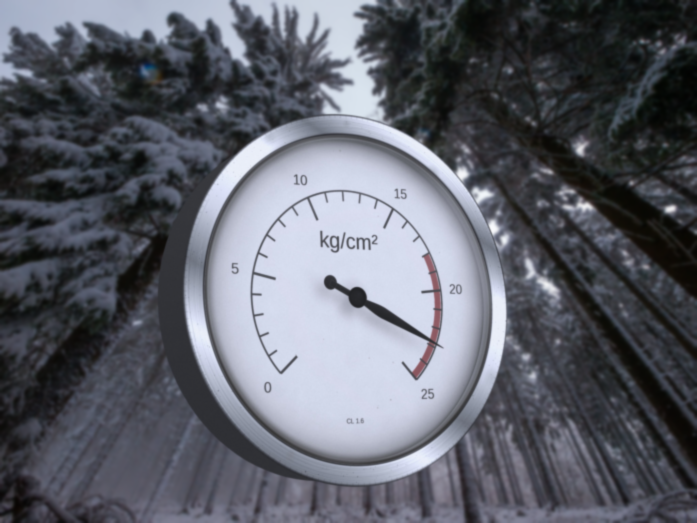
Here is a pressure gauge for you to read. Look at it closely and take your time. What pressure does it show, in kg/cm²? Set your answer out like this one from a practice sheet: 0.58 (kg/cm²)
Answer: 23 (kg/cm²)
